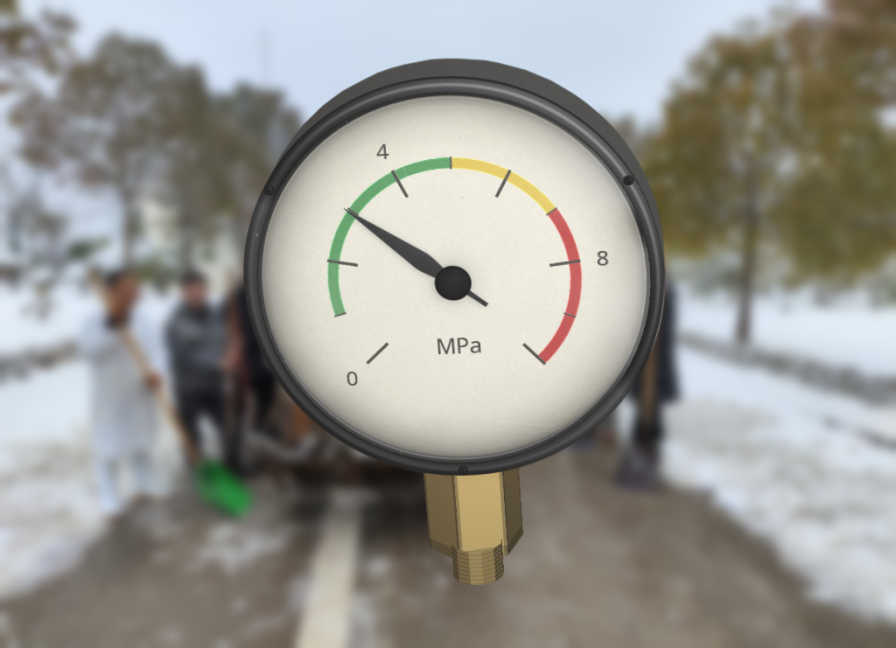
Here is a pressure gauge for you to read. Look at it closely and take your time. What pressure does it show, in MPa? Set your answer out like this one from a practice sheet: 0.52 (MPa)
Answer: 3 (MPa)
